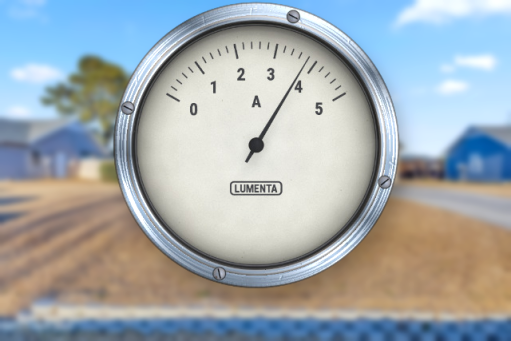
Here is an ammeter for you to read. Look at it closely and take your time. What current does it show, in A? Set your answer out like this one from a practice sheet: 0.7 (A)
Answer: 3.8 (A)
